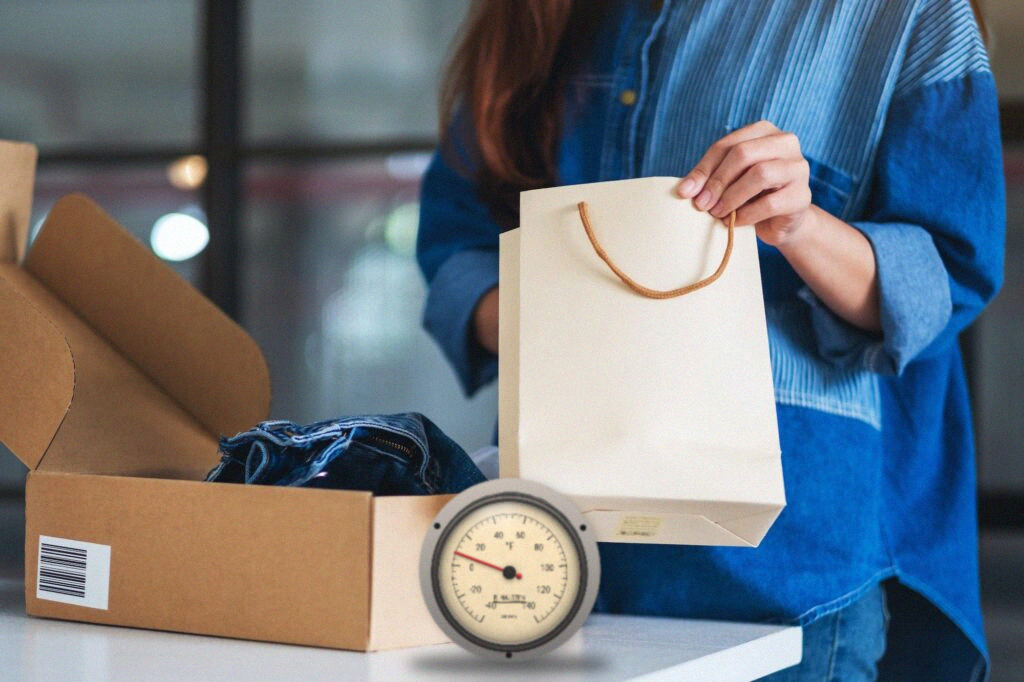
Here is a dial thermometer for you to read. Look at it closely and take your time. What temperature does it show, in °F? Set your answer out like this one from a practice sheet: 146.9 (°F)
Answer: 8 (°F)
